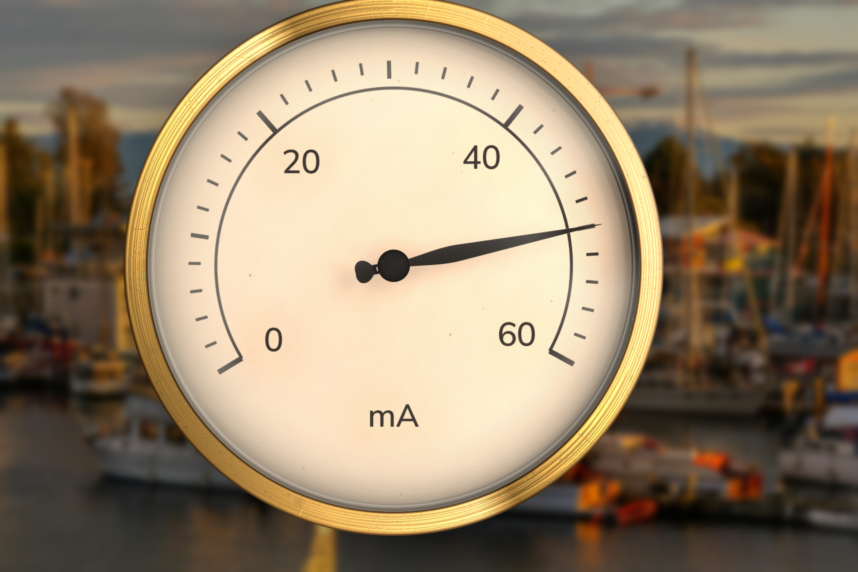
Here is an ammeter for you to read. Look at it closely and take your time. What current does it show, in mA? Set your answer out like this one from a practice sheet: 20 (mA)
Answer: 50 (mA)
